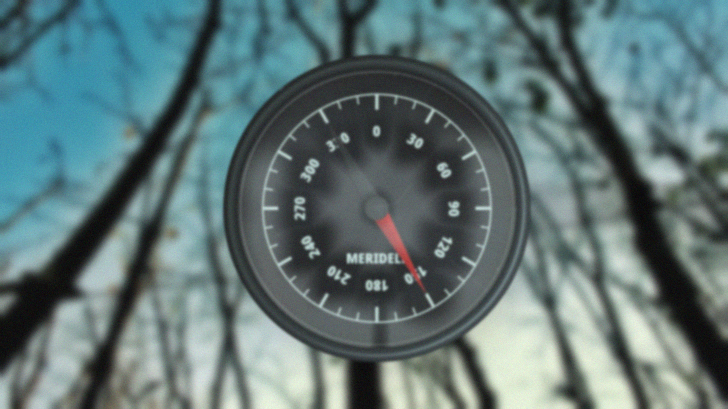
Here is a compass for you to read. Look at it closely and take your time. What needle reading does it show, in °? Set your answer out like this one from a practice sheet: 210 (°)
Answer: 150 (°)
